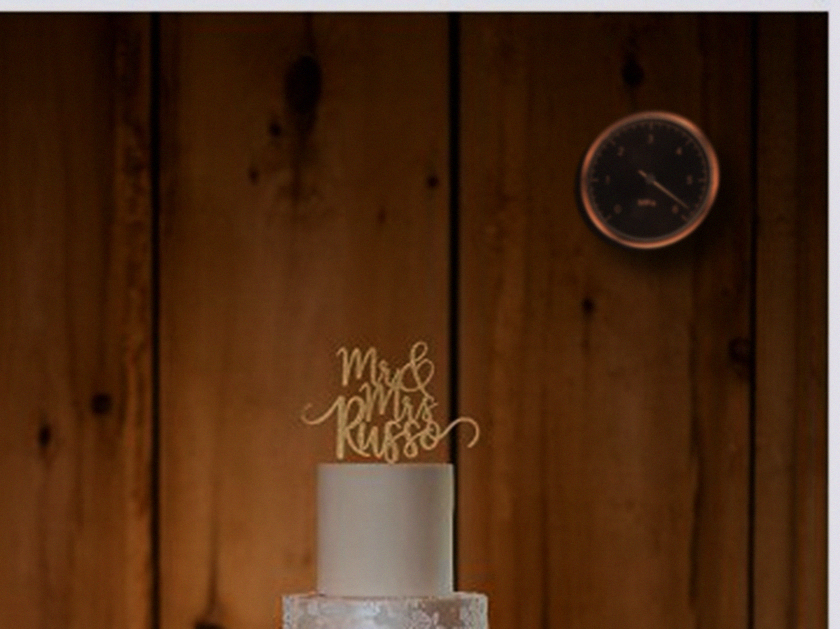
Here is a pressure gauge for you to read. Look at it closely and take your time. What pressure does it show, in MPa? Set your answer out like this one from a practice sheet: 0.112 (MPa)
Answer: 5.8 (MPa)
